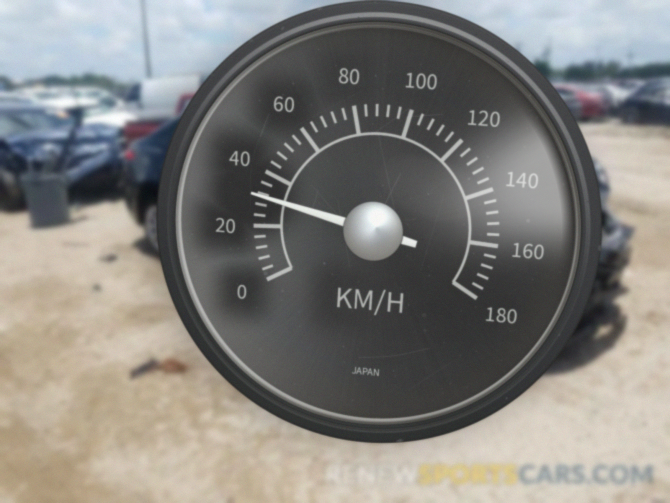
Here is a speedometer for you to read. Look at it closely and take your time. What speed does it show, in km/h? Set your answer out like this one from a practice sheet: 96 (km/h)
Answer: 32 (km/h)
